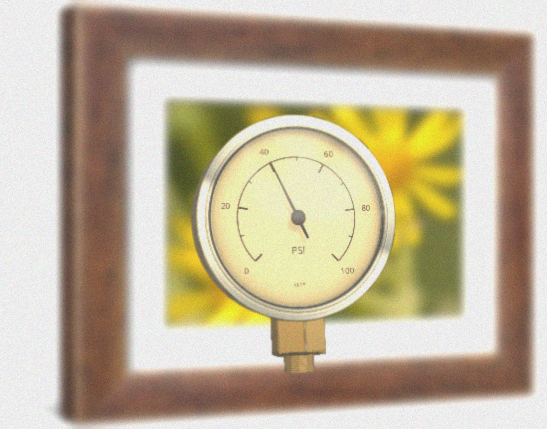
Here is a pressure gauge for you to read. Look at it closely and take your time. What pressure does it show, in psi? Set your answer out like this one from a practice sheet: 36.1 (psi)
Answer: 40 (psi)
